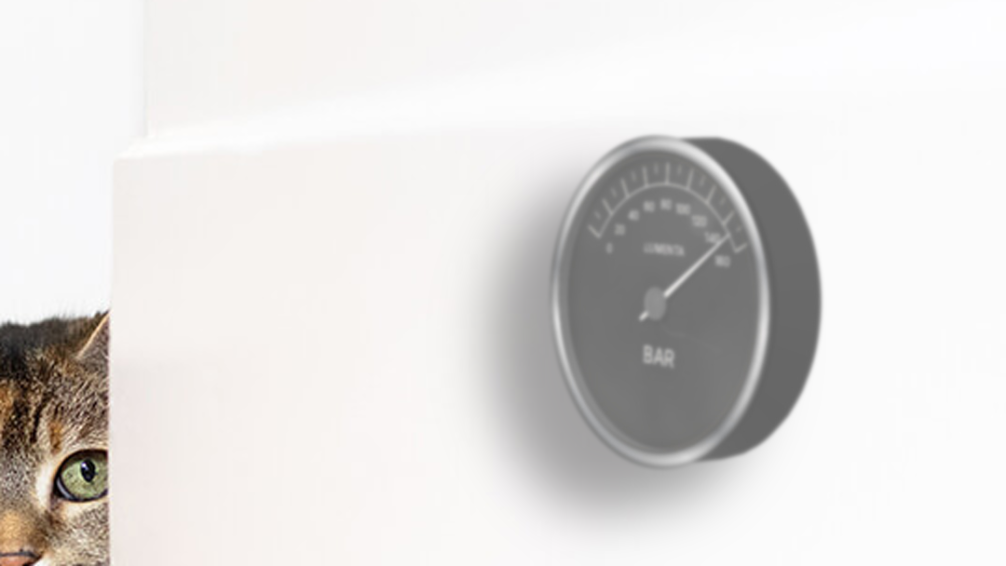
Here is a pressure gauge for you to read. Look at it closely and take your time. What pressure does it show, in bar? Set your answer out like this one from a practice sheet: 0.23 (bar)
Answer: 150 (bar)
